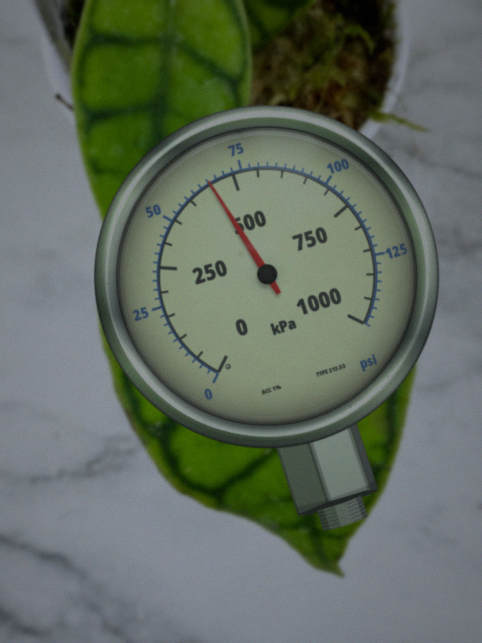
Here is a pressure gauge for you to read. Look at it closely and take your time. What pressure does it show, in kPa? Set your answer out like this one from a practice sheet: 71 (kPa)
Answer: 450 (kPa)
